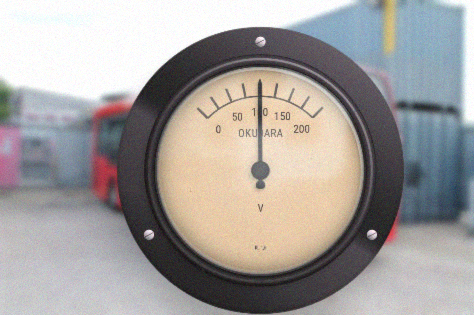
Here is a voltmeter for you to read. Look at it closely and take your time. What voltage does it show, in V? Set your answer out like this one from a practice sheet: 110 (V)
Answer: 100 (V)
